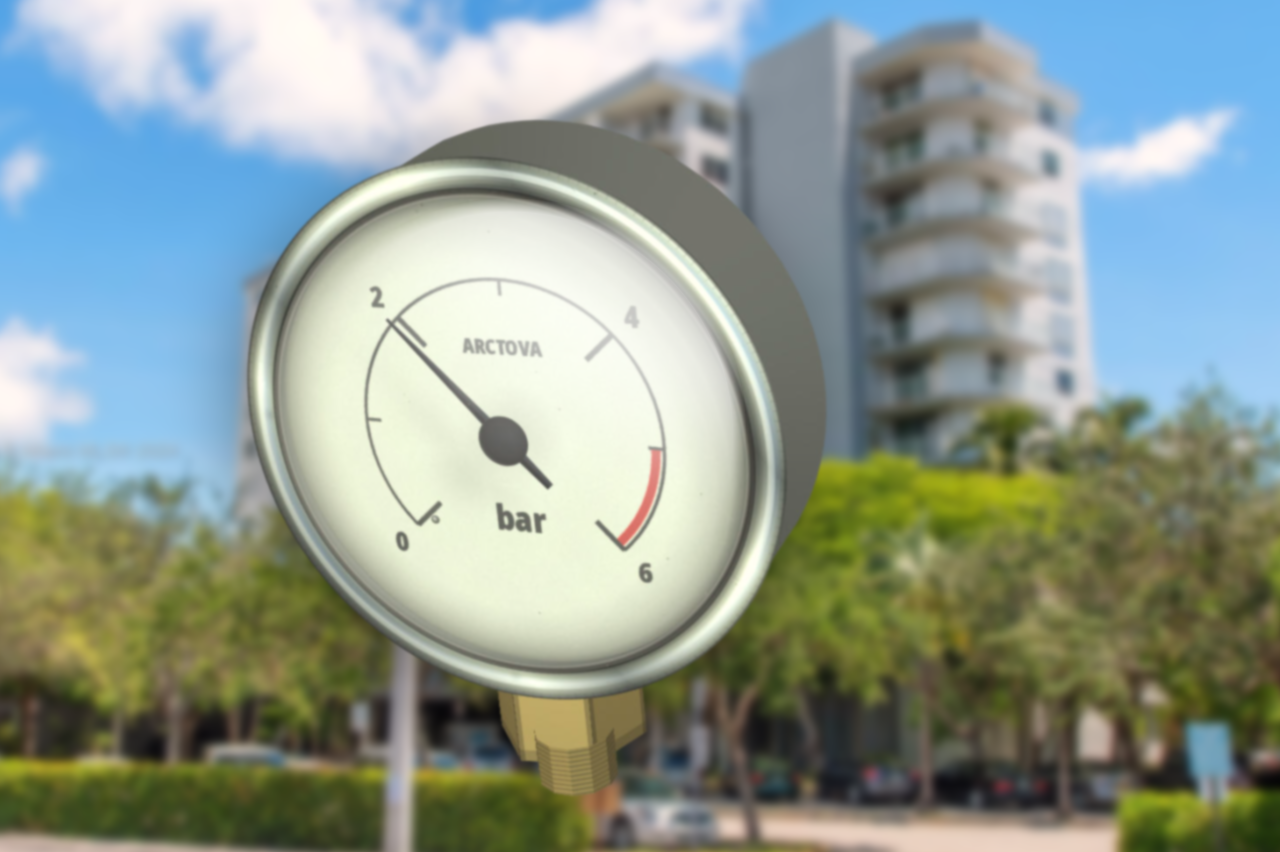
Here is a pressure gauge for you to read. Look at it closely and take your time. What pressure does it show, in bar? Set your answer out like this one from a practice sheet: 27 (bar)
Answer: 2 (bar)
